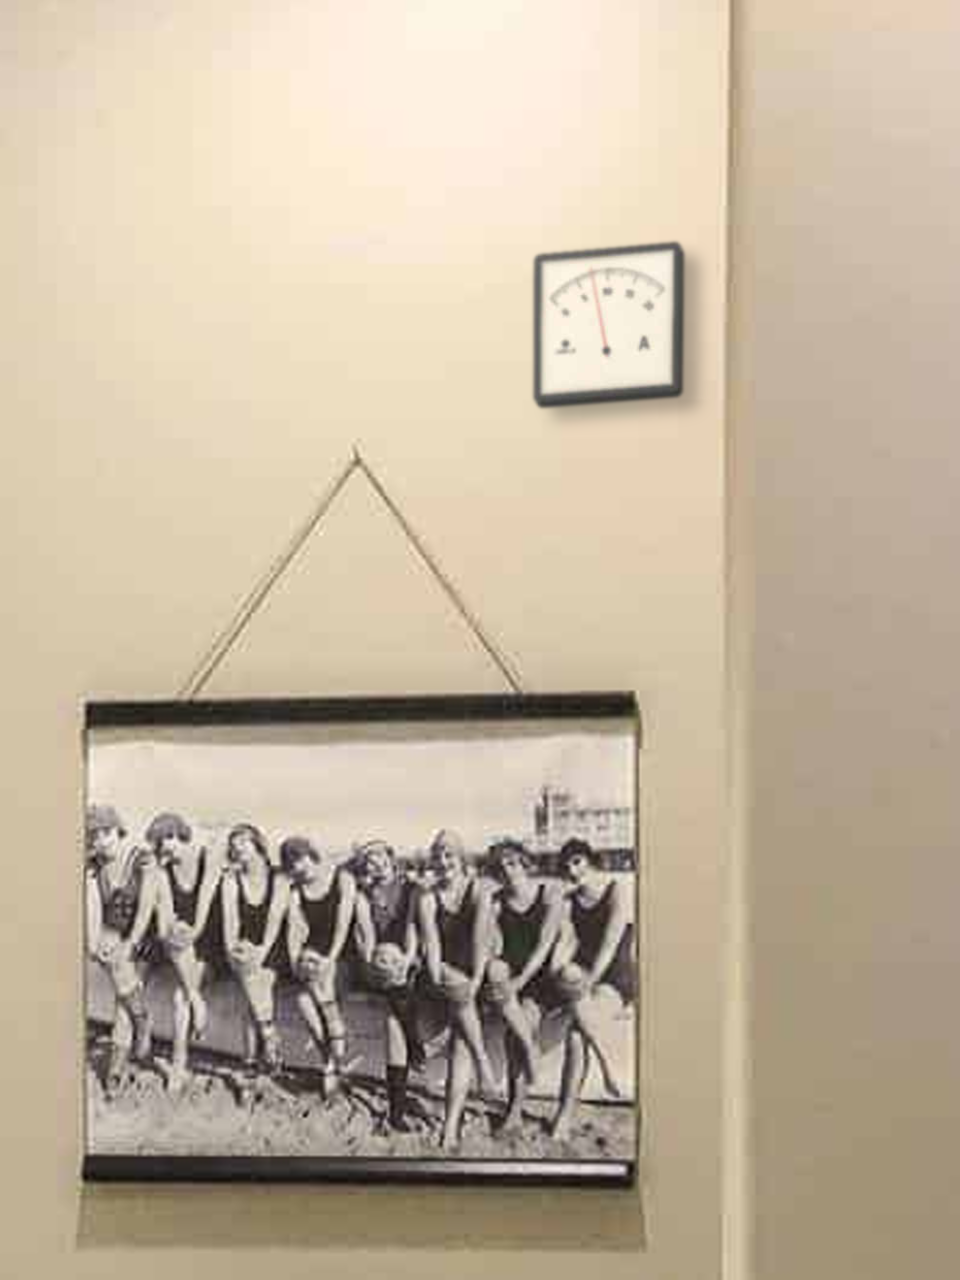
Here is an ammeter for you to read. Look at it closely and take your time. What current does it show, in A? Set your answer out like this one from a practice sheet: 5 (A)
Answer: 7.5 (A)
